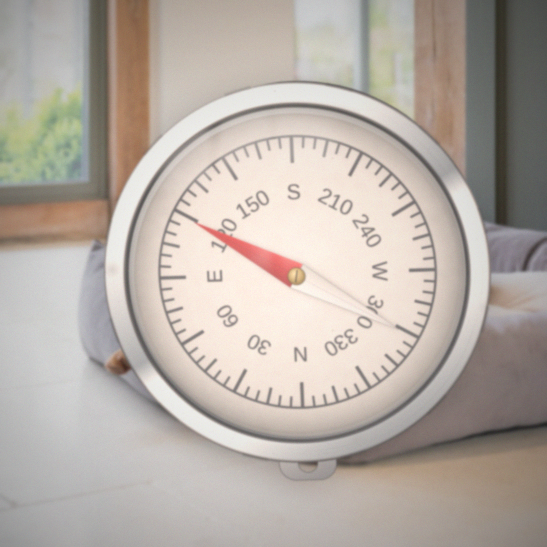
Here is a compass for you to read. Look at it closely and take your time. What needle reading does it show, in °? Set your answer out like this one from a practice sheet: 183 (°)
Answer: 120 (°)
